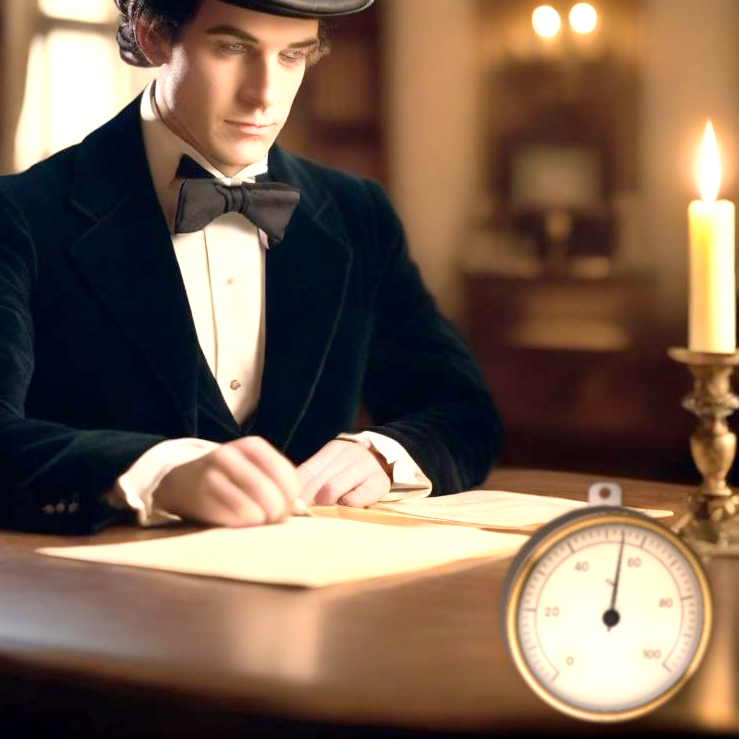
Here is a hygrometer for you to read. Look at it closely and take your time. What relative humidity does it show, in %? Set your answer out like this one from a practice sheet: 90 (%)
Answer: 54 (%)
